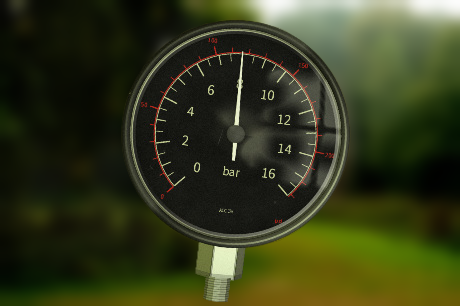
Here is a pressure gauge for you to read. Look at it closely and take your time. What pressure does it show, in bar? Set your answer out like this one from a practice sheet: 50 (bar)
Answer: 8 (bar)
